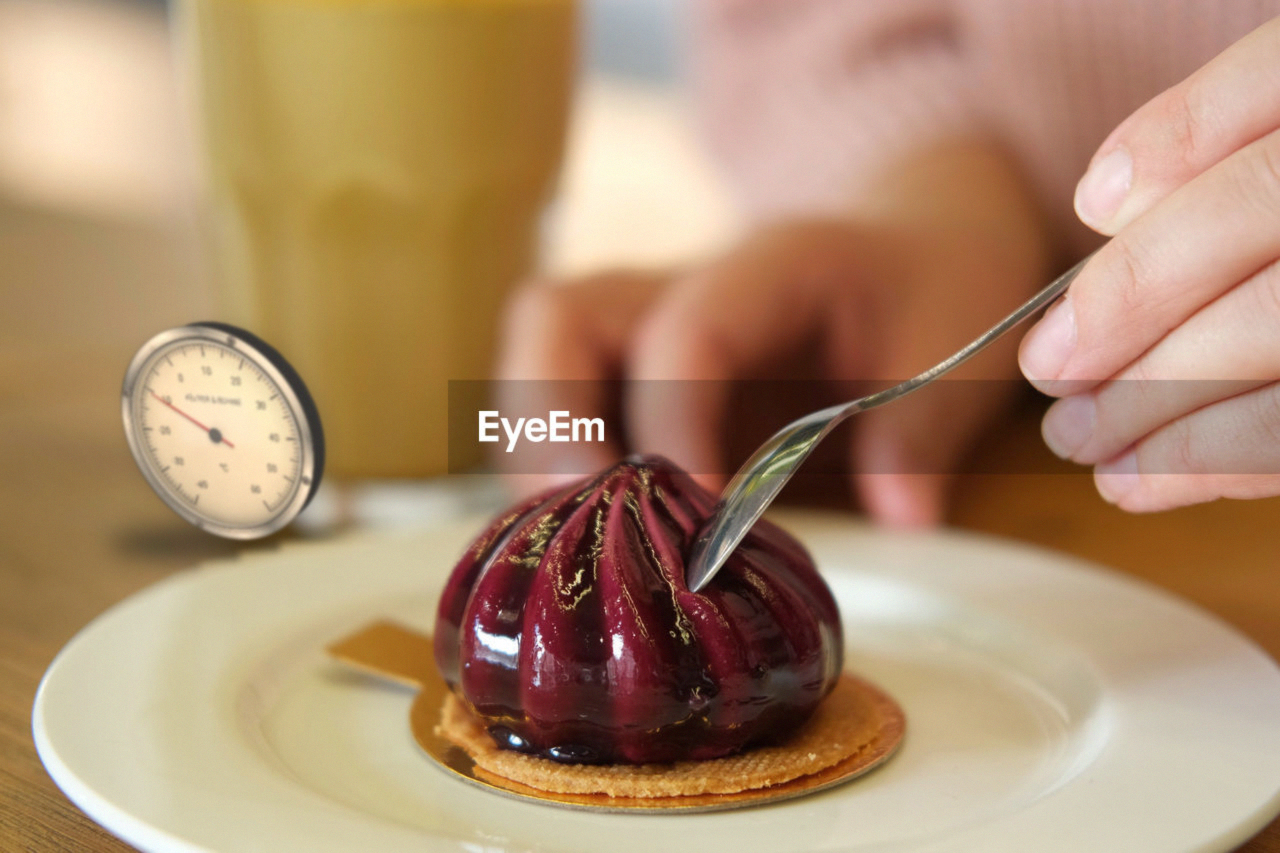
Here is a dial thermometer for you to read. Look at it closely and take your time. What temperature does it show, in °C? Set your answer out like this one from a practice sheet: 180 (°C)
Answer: -10 (°C)
